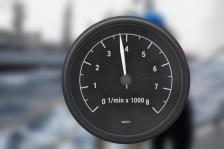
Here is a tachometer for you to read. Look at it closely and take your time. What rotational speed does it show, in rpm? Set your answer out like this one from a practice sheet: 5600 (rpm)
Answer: 3750 (rpm)
